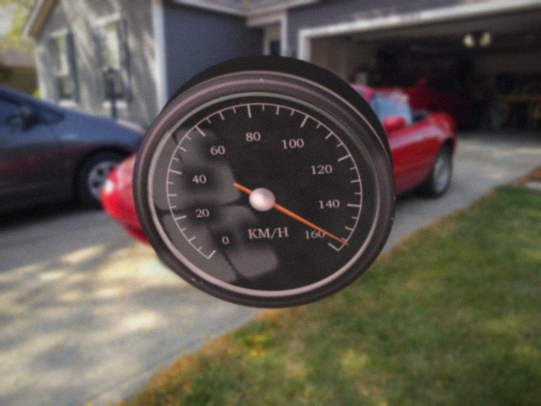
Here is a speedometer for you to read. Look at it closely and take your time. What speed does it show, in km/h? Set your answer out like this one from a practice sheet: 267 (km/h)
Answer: 155 (km/h)
